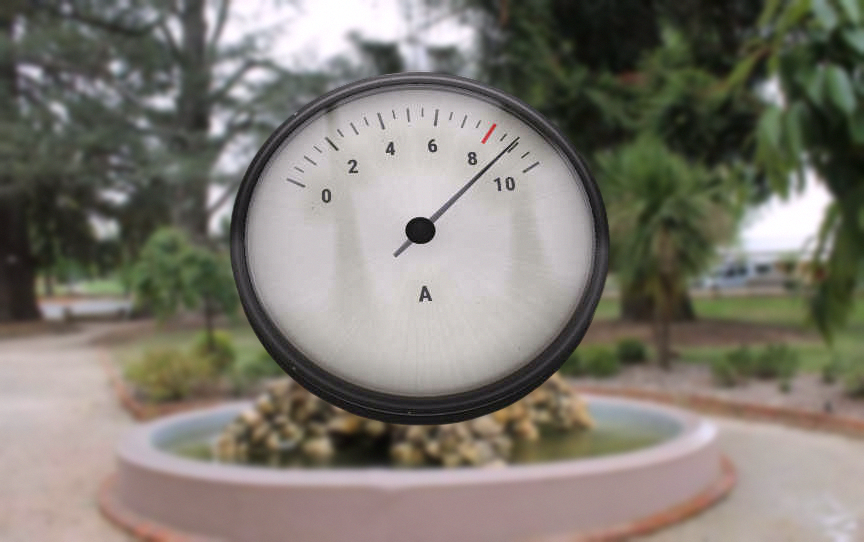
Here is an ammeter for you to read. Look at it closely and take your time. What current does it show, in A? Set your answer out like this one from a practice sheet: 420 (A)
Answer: 9 (A)
